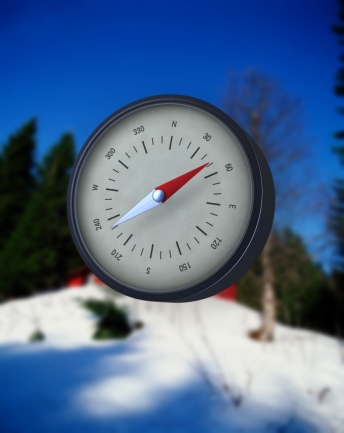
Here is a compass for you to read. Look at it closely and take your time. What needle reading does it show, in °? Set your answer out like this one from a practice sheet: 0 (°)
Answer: 50 (°)
